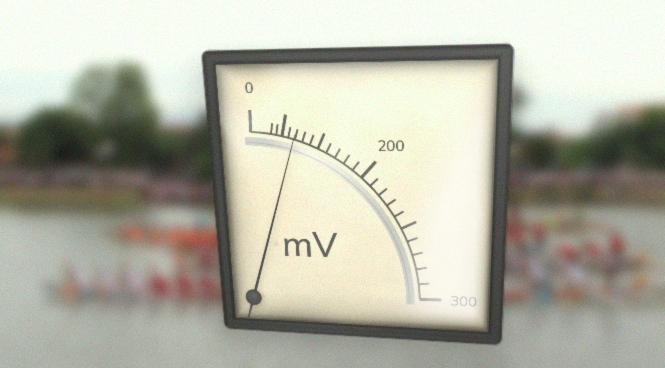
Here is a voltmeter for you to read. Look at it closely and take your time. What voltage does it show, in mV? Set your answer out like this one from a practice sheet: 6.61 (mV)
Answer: 120 (mV)
